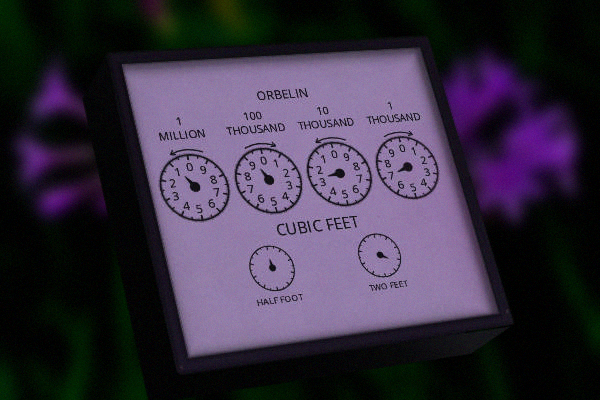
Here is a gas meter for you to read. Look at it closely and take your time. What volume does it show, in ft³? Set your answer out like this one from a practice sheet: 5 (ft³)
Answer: 92700 (ft³)
